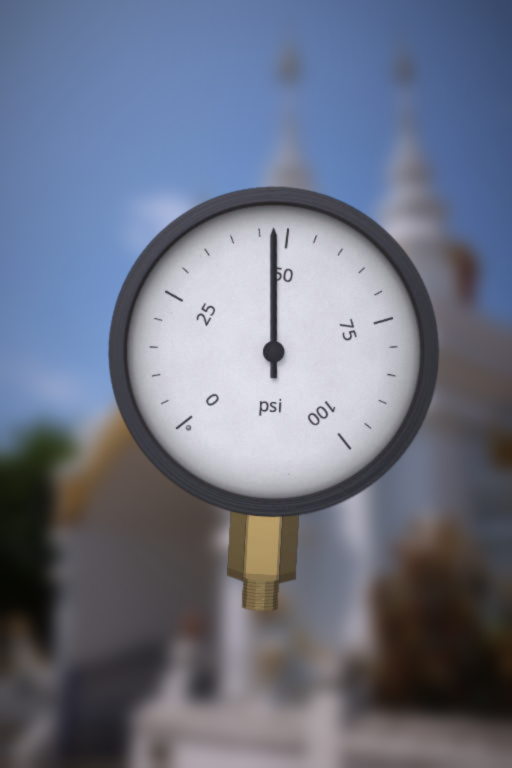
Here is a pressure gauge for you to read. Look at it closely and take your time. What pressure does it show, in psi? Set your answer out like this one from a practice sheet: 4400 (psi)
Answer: 47.5 (psi)
